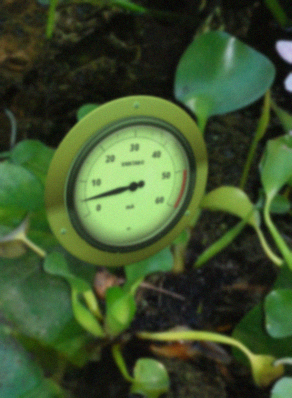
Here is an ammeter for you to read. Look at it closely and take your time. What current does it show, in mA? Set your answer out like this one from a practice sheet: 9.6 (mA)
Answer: 5 (mA)
